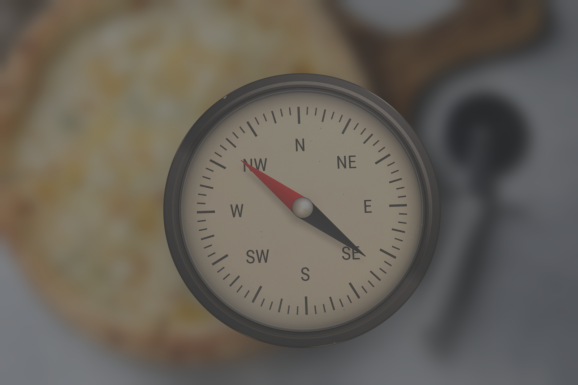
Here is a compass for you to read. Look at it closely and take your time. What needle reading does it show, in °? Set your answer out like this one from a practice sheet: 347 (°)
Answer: 310 (°)
